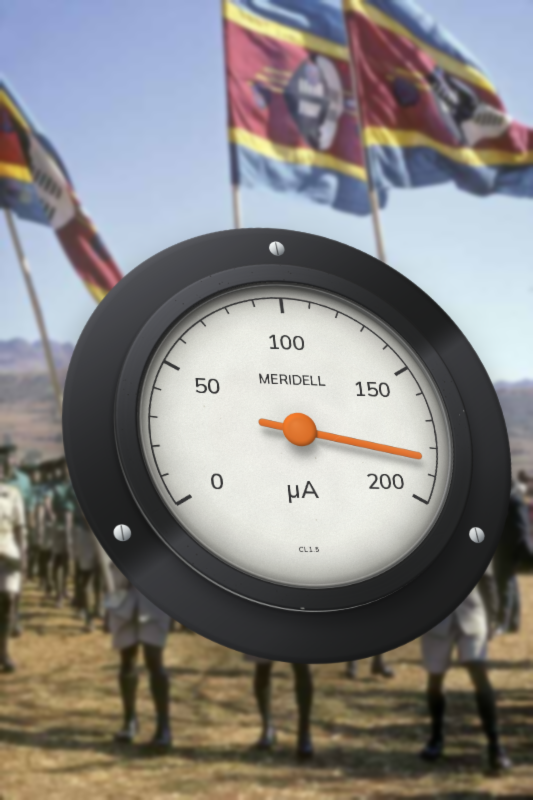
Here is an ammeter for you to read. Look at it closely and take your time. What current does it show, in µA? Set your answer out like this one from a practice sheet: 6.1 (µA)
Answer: 185 (µA)
